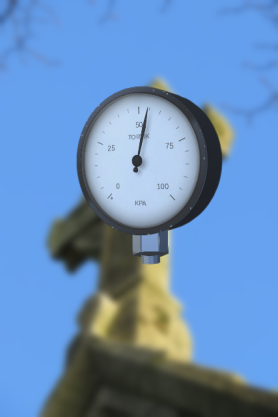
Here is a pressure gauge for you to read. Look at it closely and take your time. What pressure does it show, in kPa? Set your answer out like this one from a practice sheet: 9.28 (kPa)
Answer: 55 (kPa)
